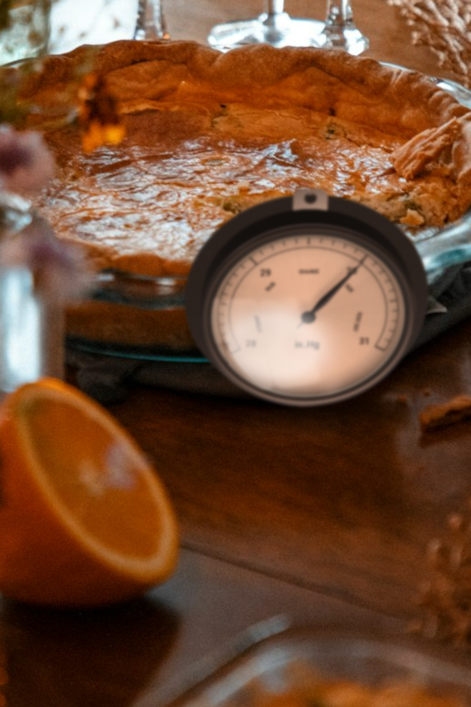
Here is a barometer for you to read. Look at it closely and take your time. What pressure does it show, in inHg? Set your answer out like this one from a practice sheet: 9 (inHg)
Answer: 30 (inHg)
